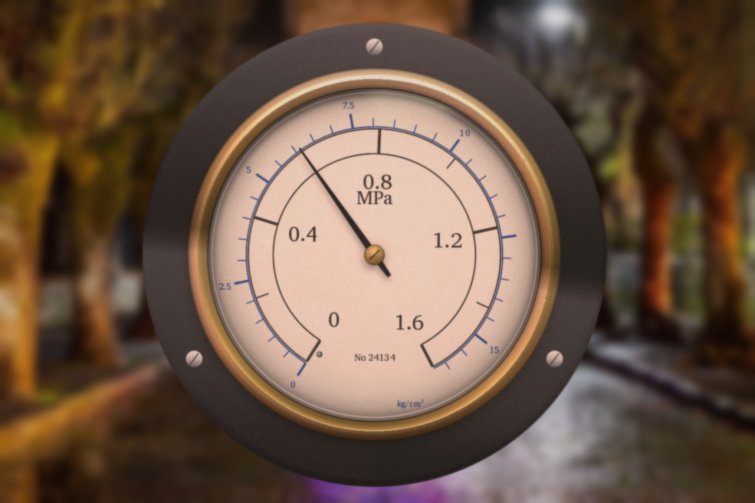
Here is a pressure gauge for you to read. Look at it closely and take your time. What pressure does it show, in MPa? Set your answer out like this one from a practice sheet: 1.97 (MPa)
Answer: 0.6 (MPa)
